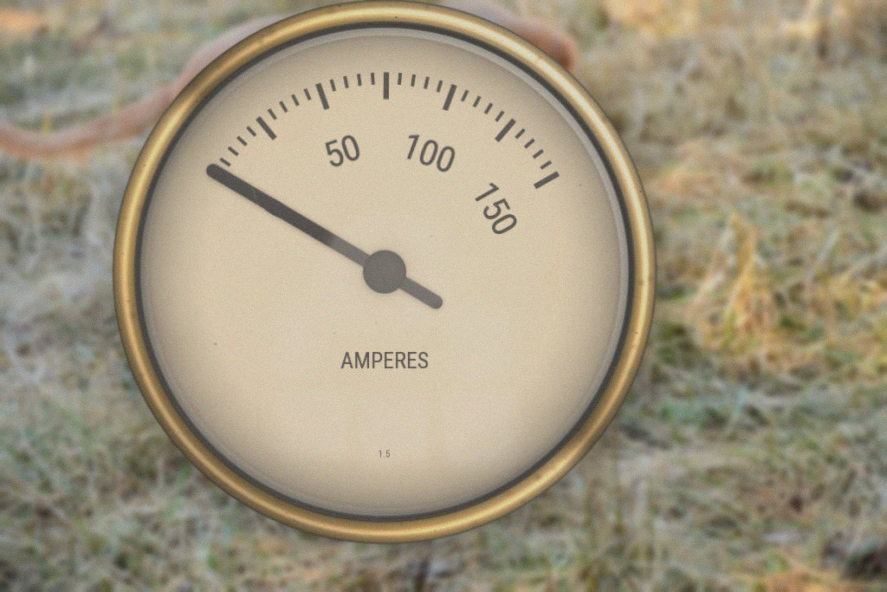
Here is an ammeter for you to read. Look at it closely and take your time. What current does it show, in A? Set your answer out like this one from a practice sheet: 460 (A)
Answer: 0 (A)
